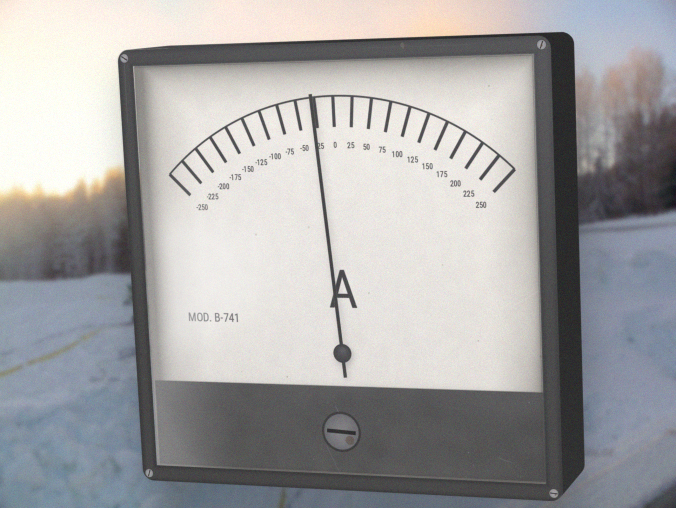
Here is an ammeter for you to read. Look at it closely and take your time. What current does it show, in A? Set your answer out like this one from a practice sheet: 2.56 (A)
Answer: -25 (A)
